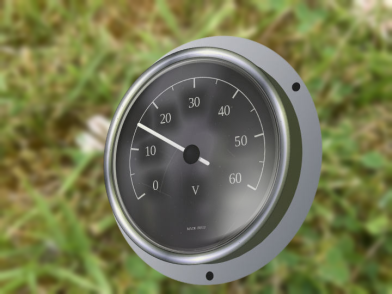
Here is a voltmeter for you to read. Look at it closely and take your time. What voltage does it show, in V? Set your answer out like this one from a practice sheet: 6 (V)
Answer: 15 (V)
